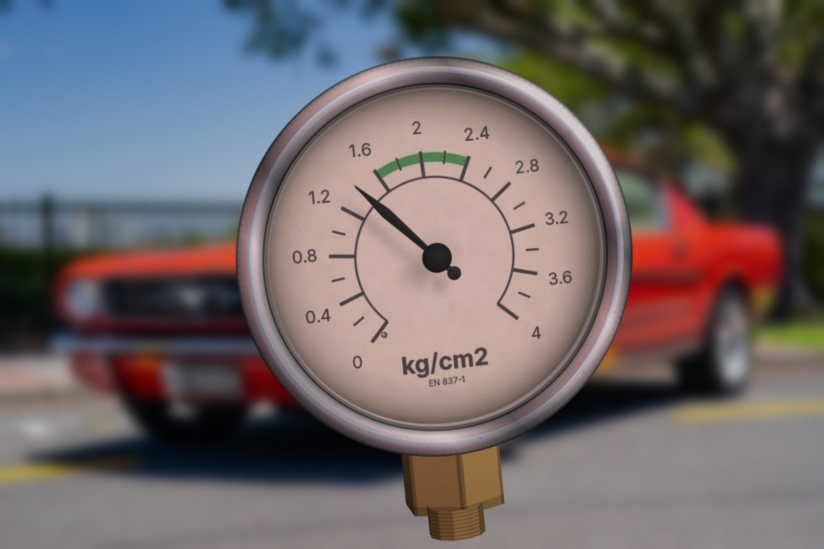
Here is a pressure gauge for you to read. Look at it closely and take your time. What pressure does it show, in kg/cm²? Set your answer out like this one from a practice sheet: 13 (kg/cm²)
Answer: 1.4 (kg/cm²)
